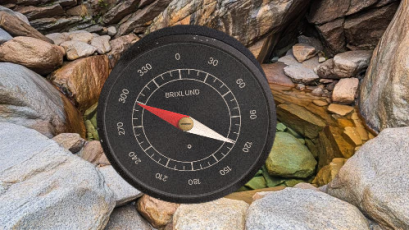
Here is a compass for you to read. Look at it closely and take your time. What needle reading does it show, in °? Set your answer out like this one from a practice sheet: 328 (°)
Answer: 300 (°)
